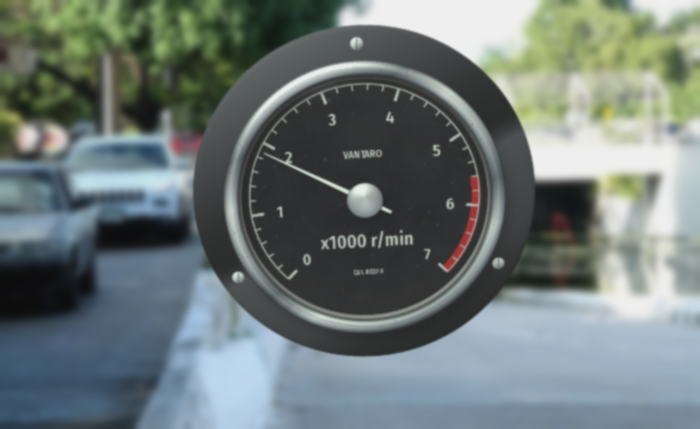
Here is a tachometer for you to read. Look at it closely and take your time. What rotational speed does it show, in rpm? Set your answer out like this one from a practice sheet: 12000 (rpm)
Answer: 1900 (rpm)
